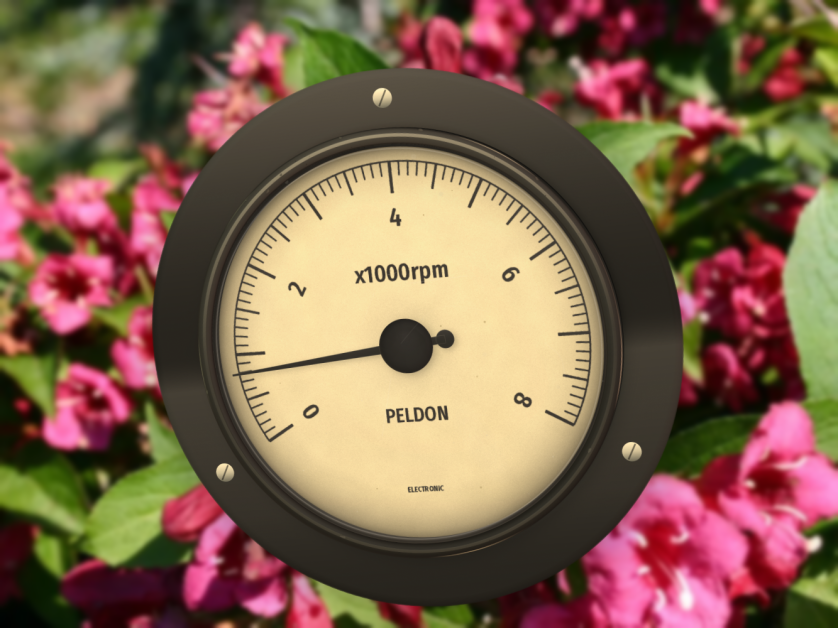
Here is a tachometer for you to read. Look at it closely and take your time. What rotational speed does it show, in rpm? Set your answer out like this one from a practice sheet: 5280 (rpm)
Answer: 800 (rpm)
